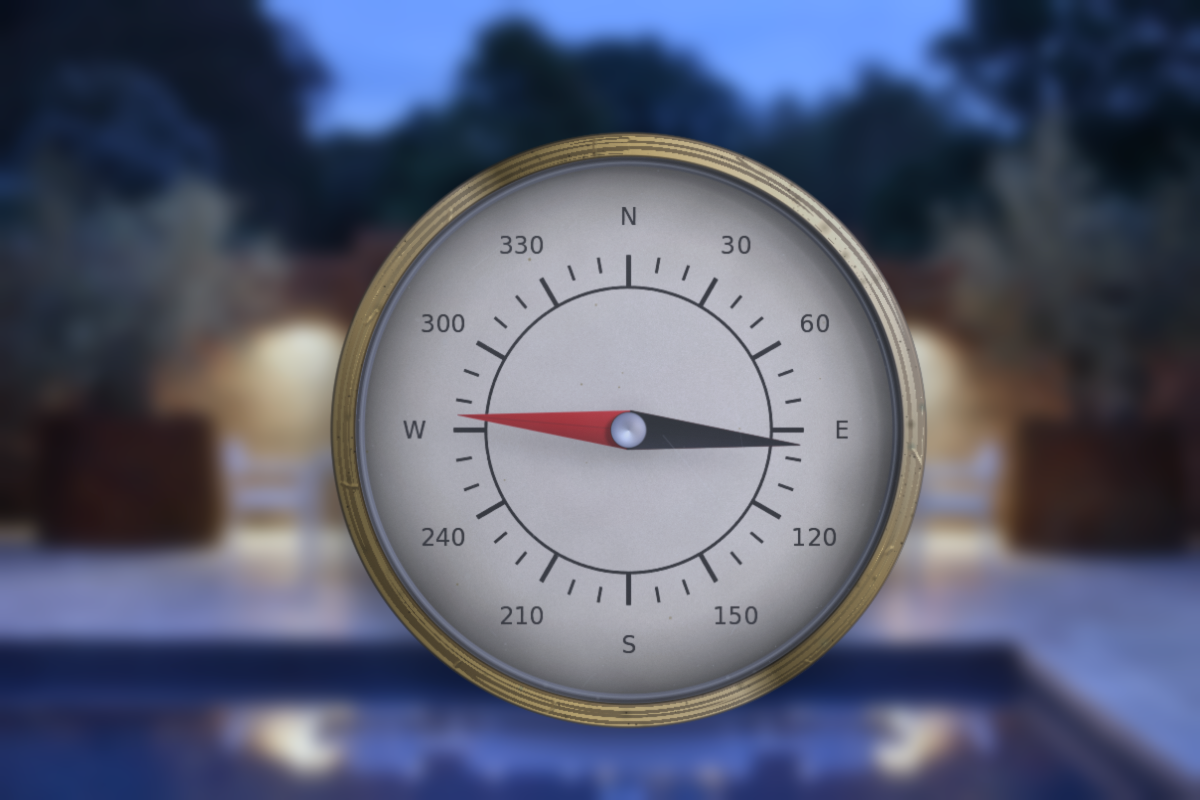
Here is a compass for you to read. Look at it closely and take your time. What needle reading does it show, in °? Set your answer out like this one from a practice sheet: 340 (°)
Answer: 275 (°)
